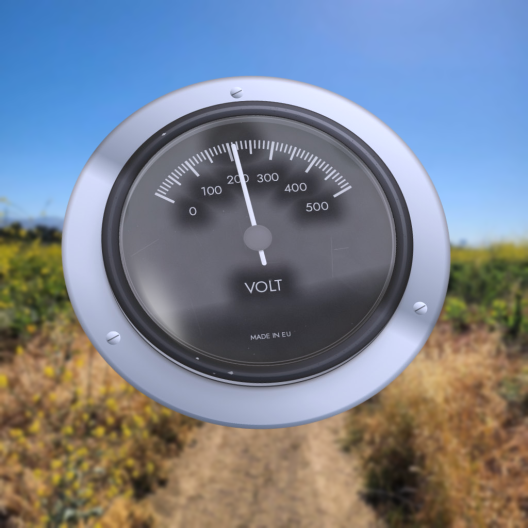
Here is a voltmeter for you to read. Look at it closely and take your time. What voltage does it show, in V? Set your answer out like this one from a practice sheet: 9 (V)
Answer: 210 (V)
